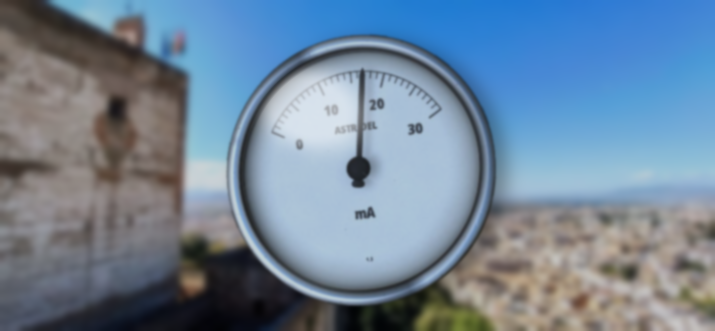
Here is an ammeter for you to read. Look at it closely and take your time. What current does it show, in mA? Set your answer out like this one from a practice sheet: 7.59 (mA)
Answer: 17 (mA)
